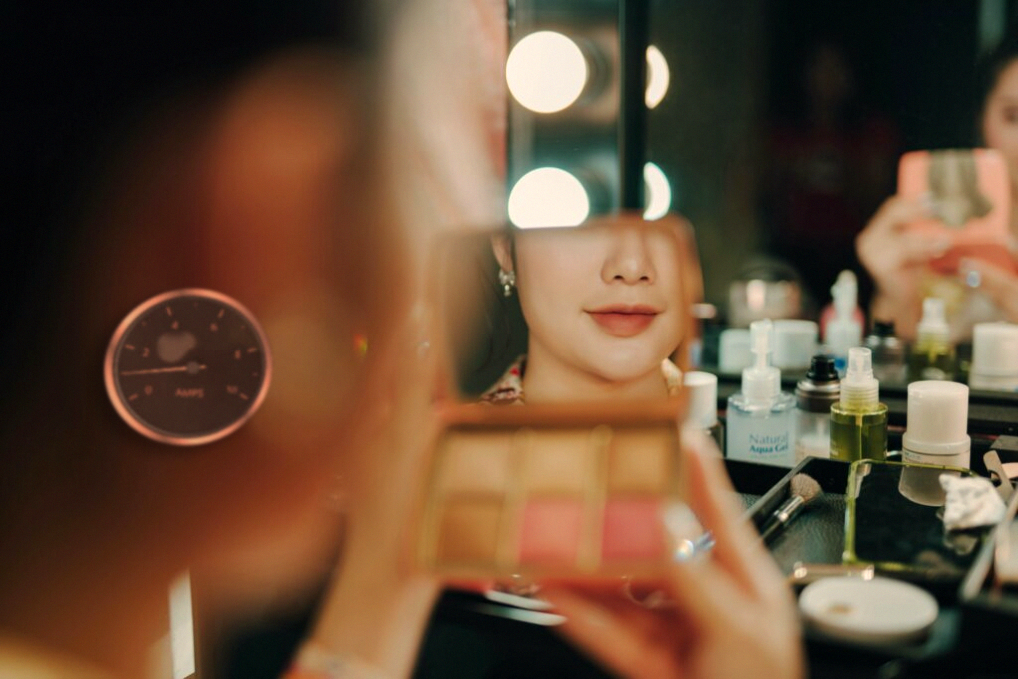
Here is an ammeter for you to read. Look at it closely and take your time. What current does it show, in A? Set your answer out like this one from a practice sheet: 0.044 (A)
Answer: 1 (A)
